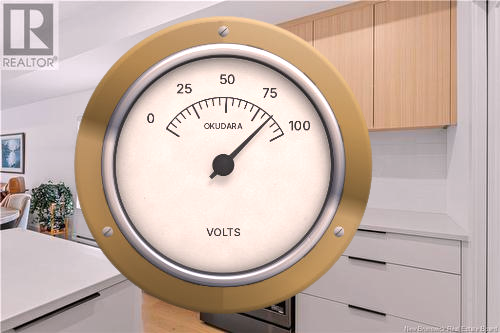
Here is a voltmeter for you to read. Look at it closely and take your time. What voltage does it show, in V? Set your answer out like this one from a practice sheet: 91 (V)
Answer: 85 (V)
